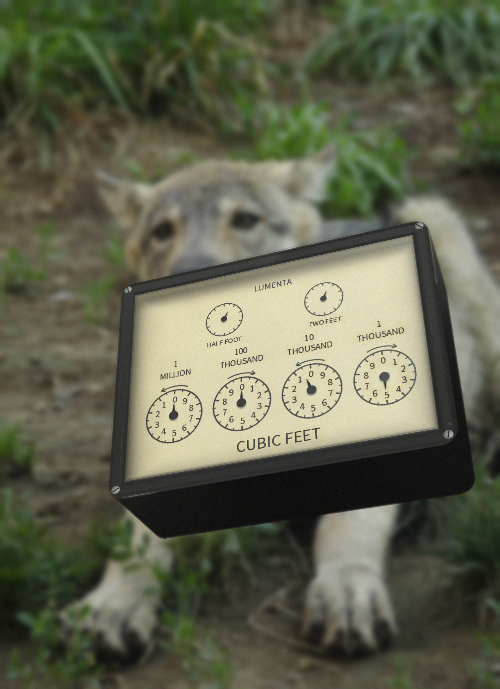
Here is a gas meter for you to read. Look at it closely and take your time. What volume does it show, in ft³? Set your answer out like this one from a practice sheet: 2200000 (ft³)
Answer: 500 (ft³)
